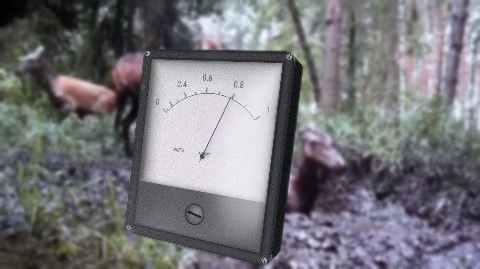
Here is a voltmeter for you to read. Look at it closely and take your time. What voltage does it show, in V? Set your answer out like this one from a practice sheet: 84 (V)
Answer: 0.8 (V)
